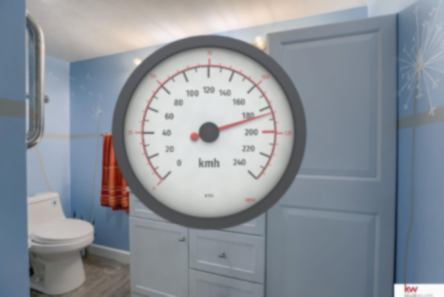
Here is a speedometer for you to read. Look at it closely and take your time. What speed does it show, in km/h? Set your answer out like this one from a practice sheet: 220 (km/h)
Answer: 185 (km/h)
